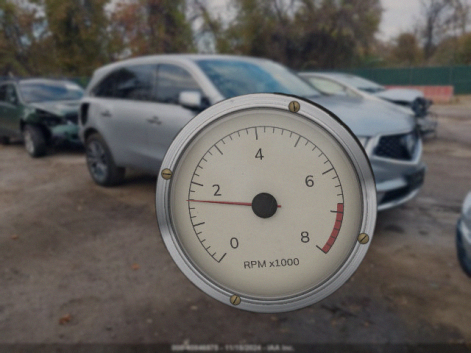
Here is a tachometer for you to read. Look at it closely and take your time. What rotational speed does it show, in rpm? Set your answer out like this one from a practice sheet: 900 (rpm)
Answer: 1600 (rpm)
